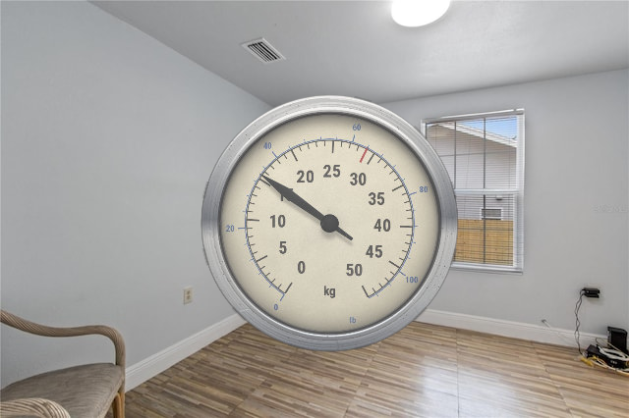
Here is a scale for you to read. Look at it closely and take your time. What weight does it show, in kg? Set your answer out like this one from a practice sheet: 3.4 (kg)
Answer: 15.5 (kg)
